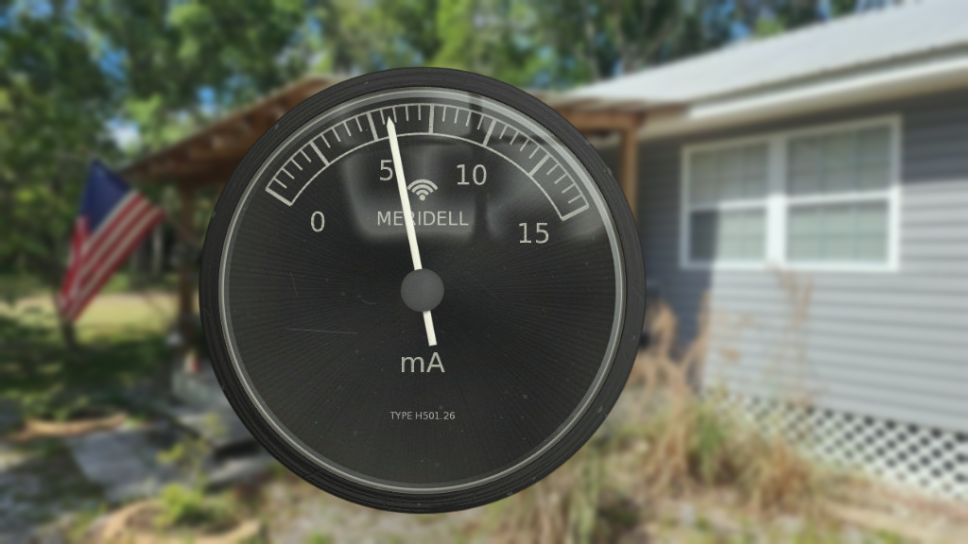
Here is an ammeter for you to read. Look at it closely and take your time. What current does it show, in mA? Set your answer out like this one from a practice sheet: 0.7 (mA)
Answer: 5.75 (mA)
